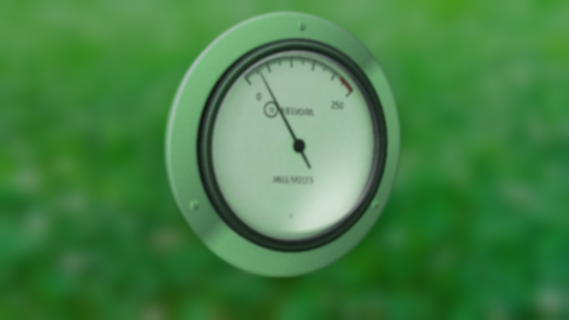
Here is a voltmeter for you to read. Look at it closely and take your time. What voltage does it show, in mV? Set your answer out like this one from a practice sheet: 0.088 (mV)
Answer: 25 (mV)
